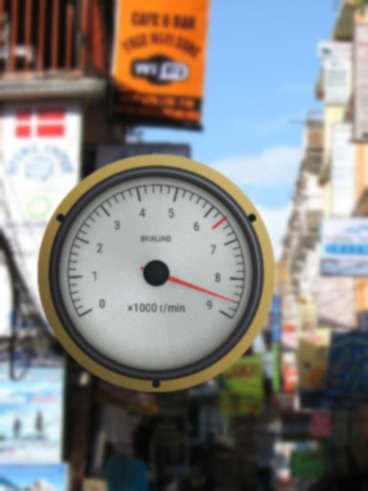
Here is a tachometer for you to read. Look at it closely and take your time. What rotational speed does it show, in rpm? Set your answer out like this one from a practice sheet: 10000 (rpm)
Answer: 8600 (rpm)
